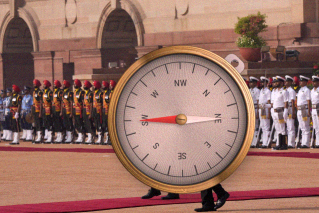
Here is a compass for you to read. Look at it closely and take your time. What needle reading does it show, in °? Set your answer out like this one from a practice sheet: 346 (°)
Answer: 225 (°)
